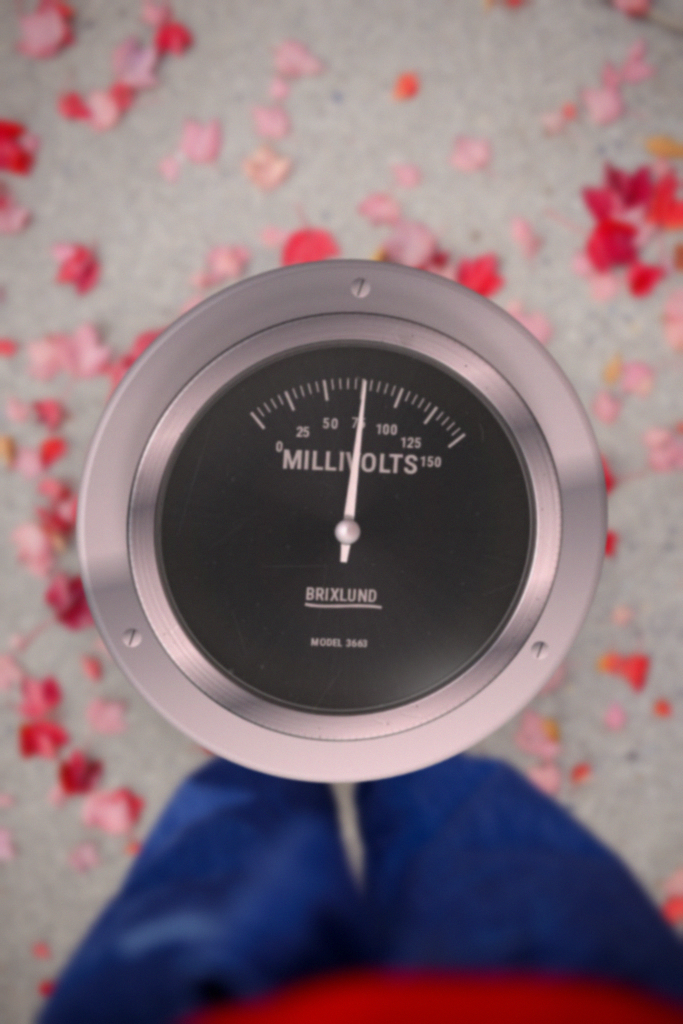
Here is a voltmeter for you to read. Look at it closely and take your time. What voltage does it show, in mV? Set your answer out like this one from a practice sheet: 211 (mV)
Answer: 75 (mV)
